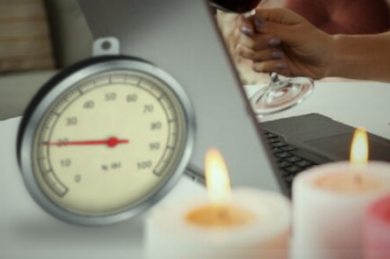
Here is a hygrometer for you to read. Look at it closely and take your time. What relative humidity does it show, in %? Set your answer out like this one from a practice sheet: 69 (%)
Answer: 20 (%)
